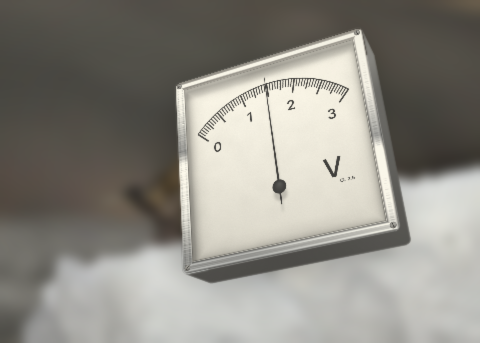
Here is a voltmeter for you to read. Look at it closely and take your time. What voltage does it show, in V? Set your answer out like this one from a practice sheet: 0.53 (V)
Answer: 1.5 (V)
